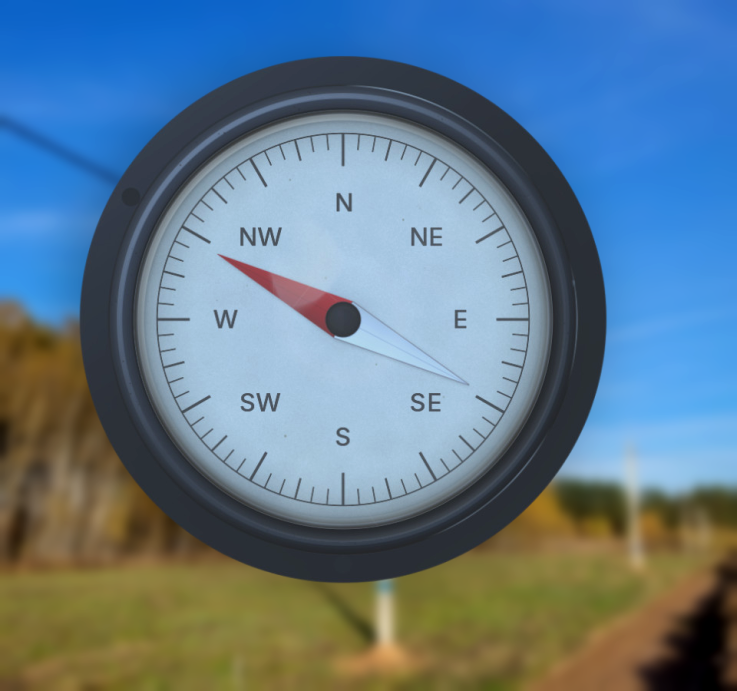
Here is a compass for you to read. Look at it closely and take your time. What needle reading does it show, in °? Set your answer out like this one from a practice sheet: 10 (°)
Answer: 297.5 (°)
